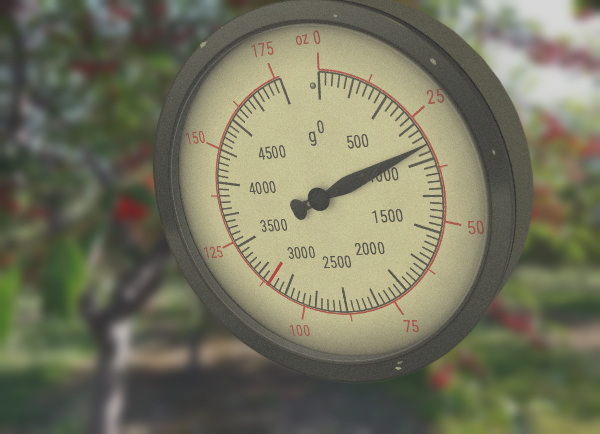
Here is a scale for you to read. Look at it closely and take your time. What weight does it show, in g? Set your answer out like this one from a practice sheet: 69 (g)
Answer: 900 (g)
